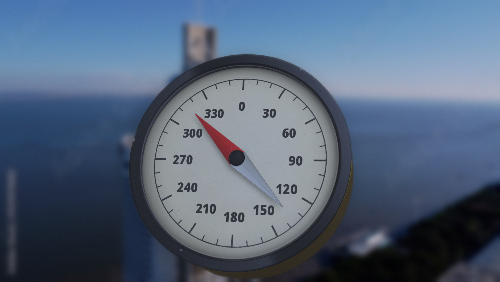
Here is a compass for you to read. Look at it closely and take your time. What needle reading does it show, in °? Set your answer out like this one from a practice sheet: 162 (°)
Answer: 315 (°)
